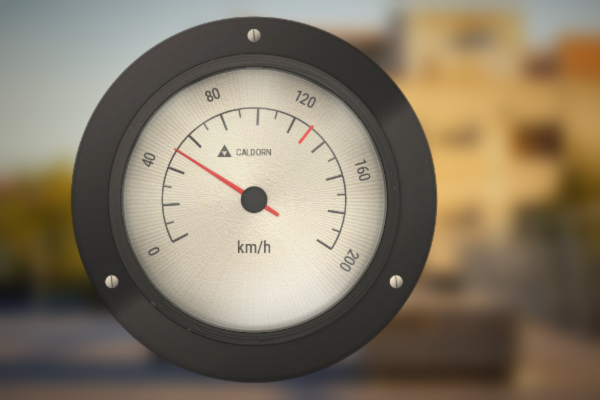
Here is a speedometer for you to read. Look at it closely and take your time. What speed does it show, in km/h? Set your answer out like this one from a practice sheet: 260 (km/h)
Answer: 50 (km/h)
